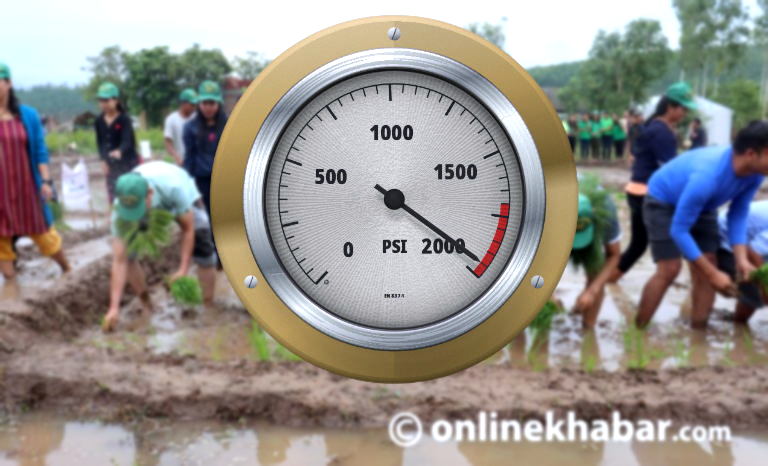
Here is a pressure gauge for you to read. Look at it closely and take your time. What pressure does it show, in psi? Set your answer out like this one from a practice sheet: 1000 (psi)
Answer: 1950 (psi)
